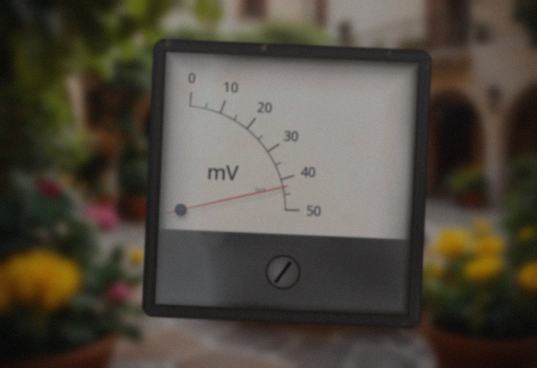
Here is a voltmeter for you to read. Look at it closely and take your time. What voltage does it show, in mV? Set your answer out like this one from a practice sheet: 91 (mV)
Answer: 42.5 (mV)
